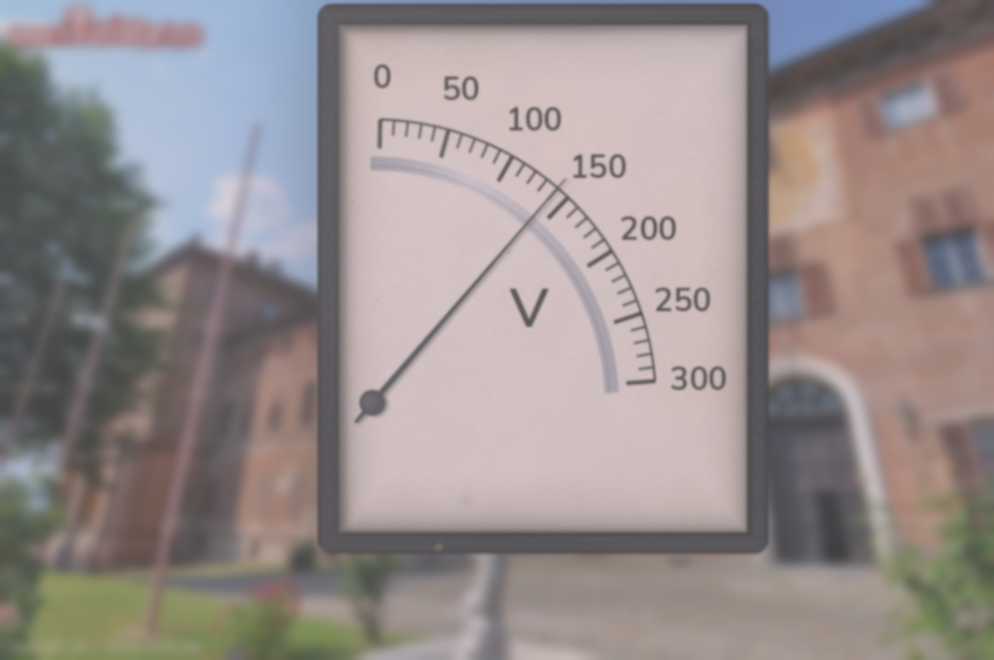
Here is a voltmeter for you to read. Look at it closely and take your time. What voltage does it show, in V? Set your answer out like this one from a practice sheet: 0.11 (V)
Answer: 140 (V)
